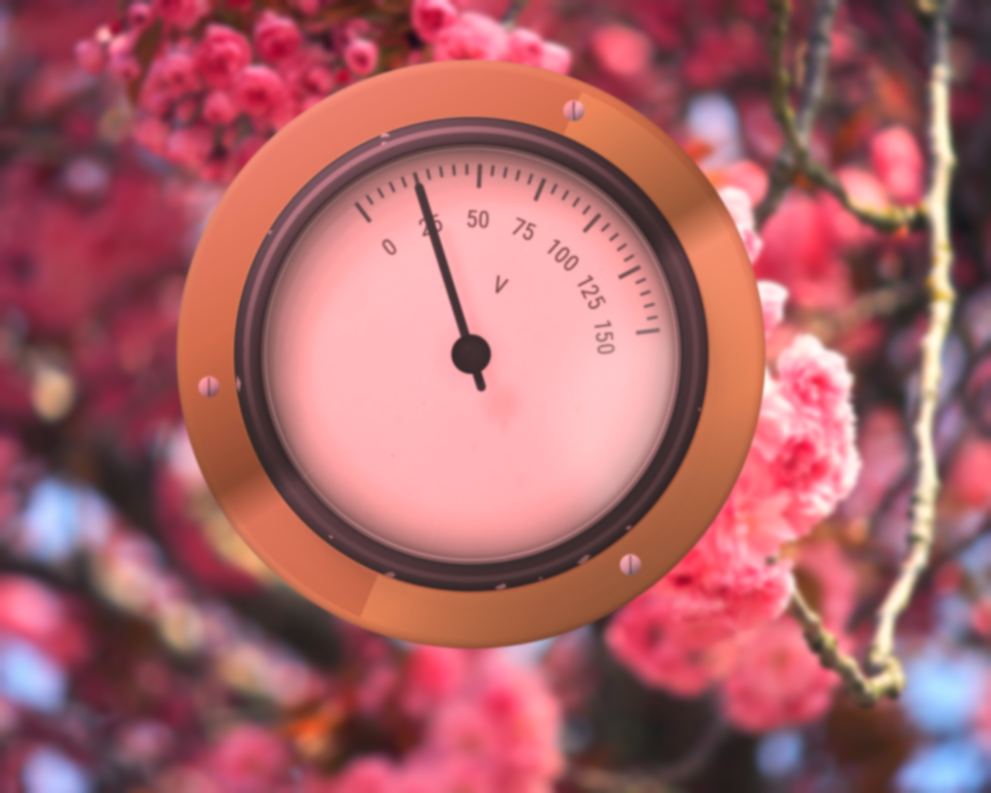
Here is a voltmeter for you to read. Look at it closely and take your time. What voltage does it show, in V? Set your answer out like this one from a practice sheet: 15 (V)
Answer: 25 (V)
